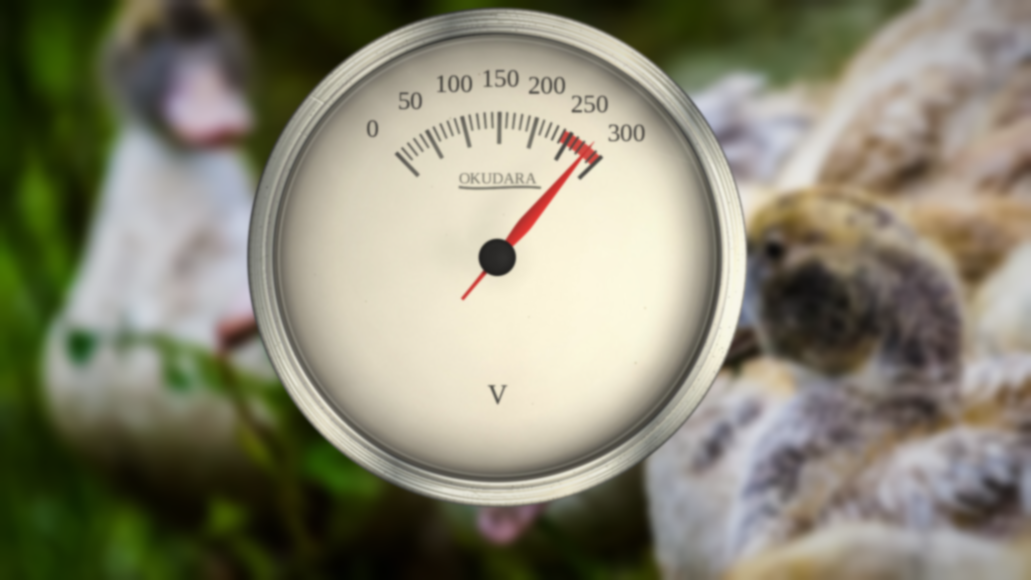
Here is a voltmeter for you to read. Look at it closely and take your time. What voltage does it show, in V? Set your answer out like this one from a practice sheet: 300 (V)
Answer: 280 (V)
